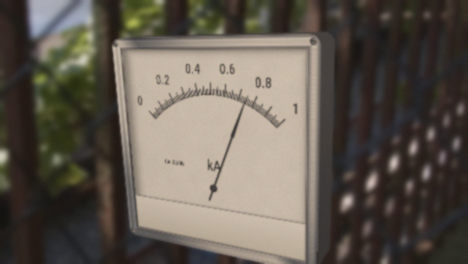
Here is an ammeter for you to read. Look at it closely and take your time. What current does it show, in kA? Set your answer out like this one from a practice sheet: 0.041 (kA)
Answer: 0.75 (kA)
